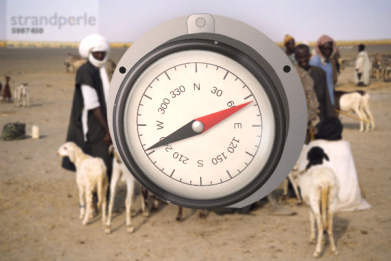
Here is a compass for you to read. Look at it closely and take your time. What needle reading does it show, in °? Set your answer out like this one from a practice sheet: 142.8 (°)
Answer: 65 (°)
